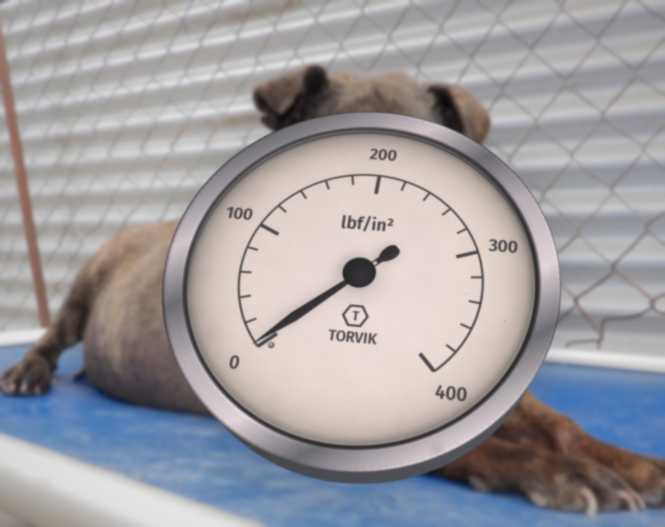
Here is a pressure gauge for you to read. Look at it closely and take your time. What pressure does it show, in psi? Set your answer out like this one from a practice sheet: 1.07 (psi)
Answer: 0 (psi)
